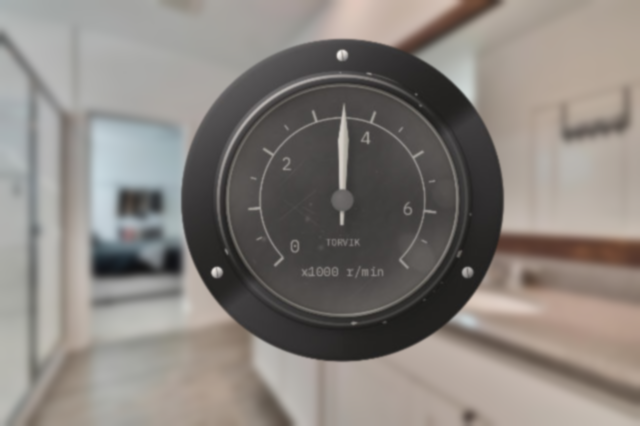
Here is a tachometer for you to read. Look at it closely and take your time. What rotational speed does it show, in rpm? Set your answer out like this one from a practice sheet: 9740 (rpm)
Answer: 3500 (rpm)
